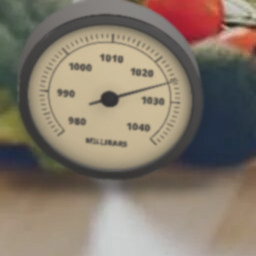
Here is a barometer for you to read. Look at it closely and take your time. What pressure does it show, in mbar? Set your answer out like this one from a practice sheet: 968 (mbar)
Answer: 1025 (mbar)
